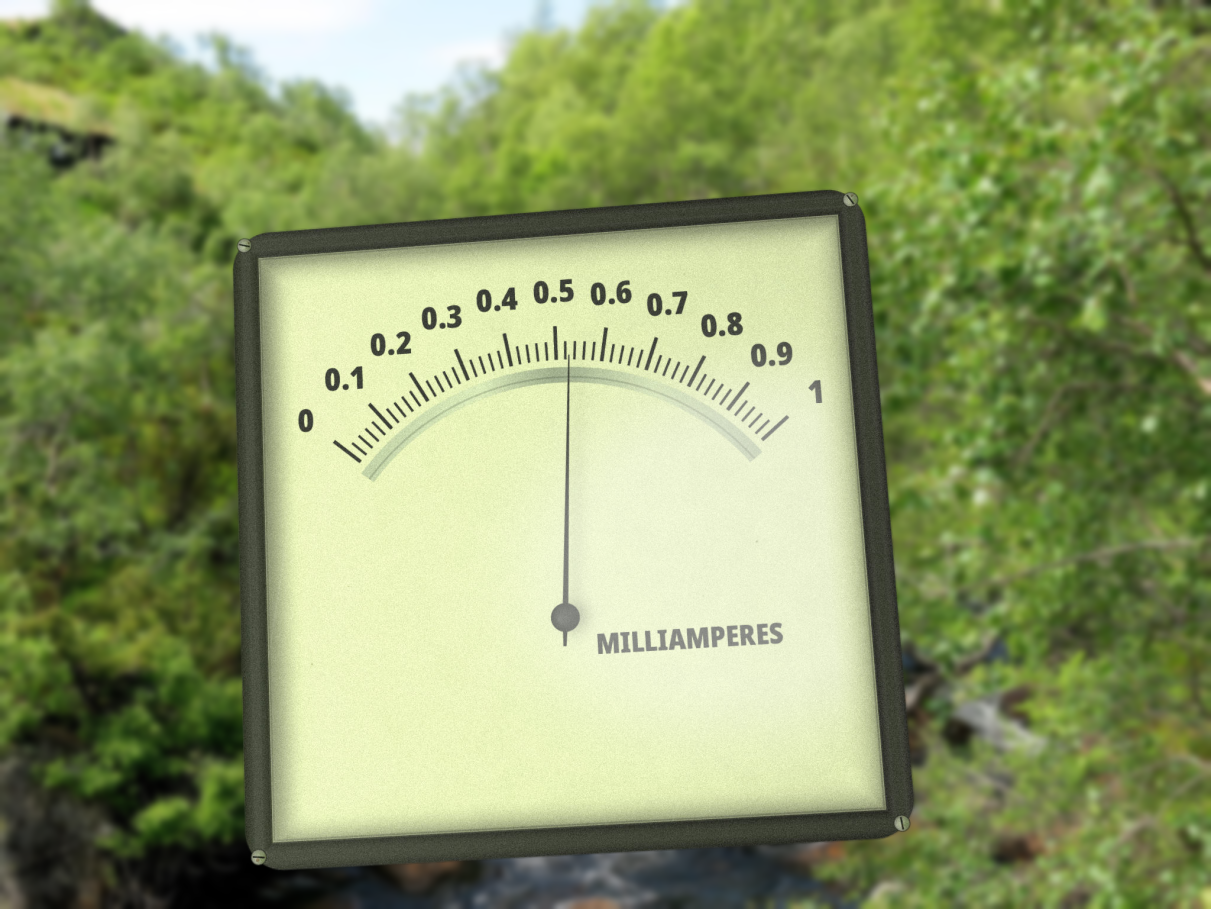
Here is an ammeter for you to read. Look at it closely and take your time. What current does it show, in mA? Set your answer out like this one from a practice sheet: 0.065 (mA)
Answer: 0.53 (mA)
